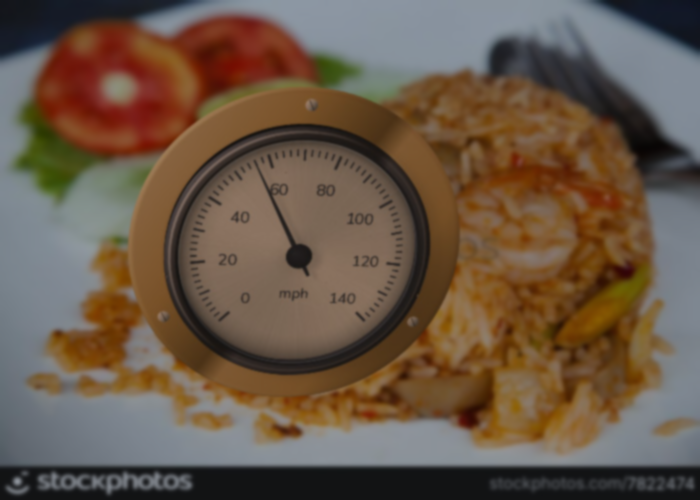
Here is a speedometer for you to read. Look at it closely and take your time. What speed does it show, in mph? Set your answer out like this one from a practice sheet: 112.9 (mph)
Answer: 56 (mph)
